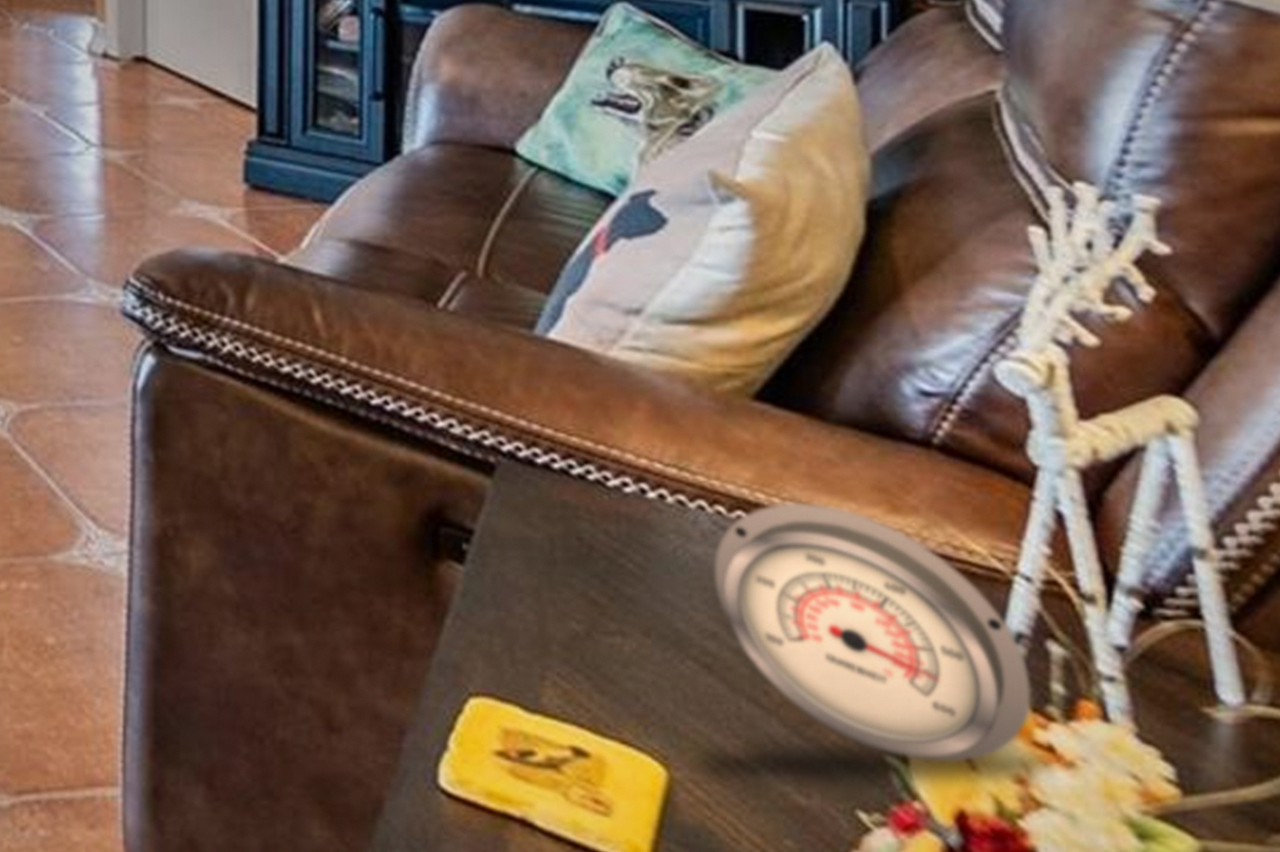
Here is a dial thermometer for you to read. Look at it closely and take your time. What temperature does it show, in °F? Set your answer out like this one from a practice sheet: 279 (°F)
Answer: 550 (°F)
